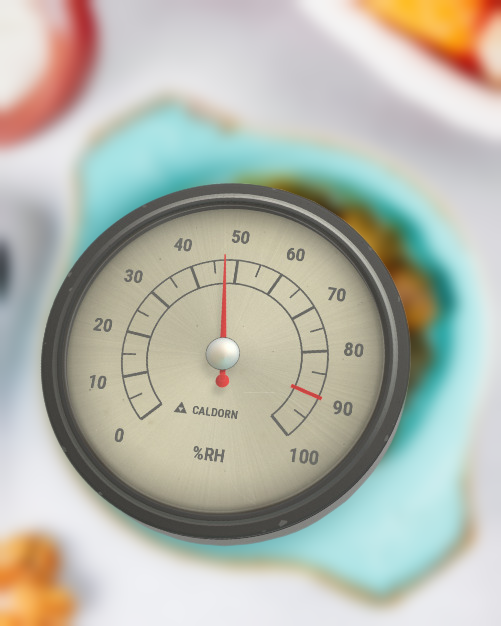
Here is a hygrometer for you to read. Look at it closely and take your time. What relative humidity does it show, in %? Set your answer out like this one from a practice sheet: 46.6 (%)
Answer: 47.5 (%)
